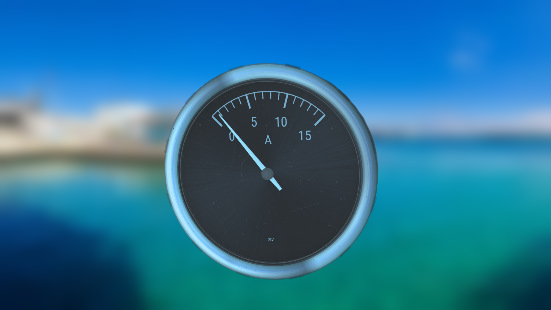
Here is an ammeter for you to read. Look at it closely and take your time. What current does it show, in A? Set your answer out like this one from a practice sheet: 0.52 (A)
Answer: 1 (A)
